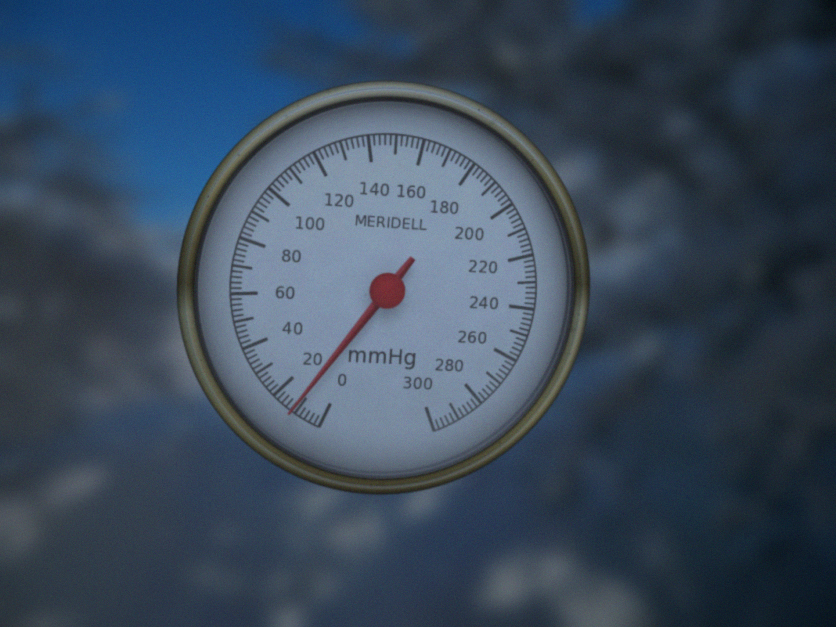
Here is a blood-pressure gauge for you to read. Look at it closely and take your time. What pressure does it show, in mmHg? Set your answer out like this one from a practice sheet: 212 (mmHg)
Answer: 12 (mmHg)
